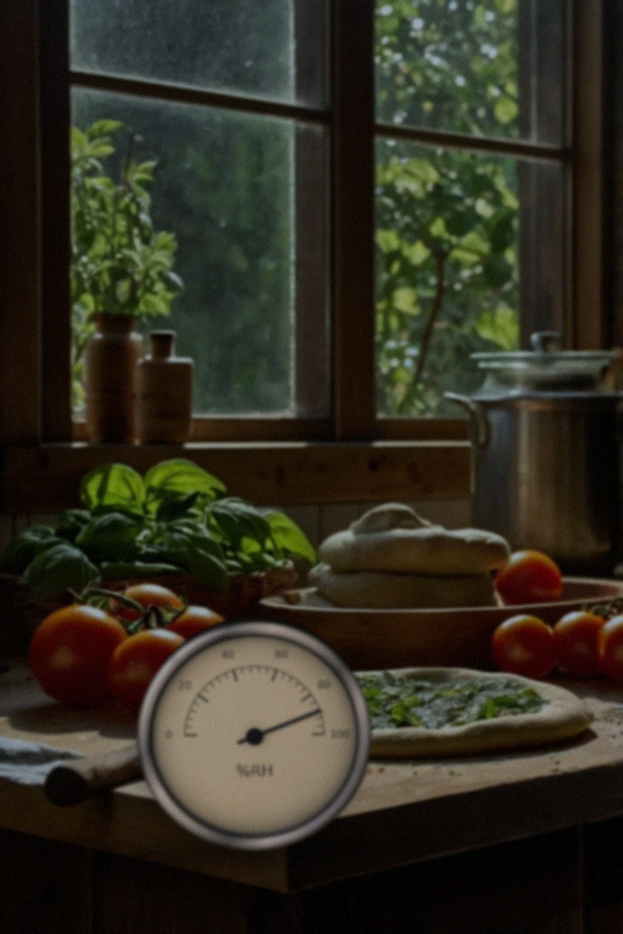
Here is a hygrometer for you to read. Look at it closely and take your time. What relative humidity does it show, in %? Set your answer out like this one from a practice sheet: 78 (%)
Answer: 88 (%)
